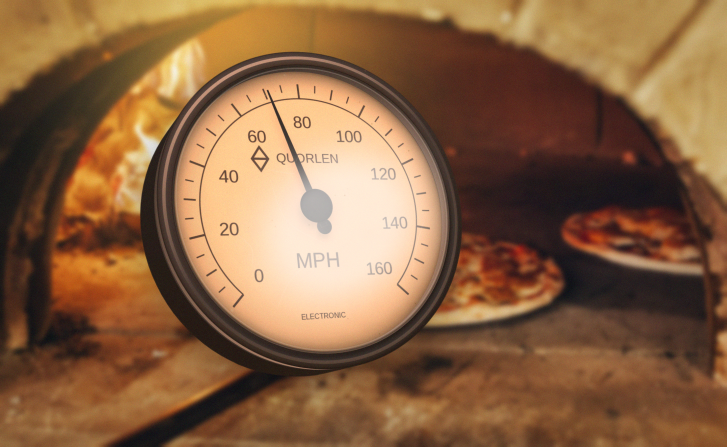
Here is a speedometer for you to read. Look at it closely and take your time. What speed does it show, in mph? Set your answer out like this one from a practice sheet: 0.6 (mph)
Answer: 70 (mph)
